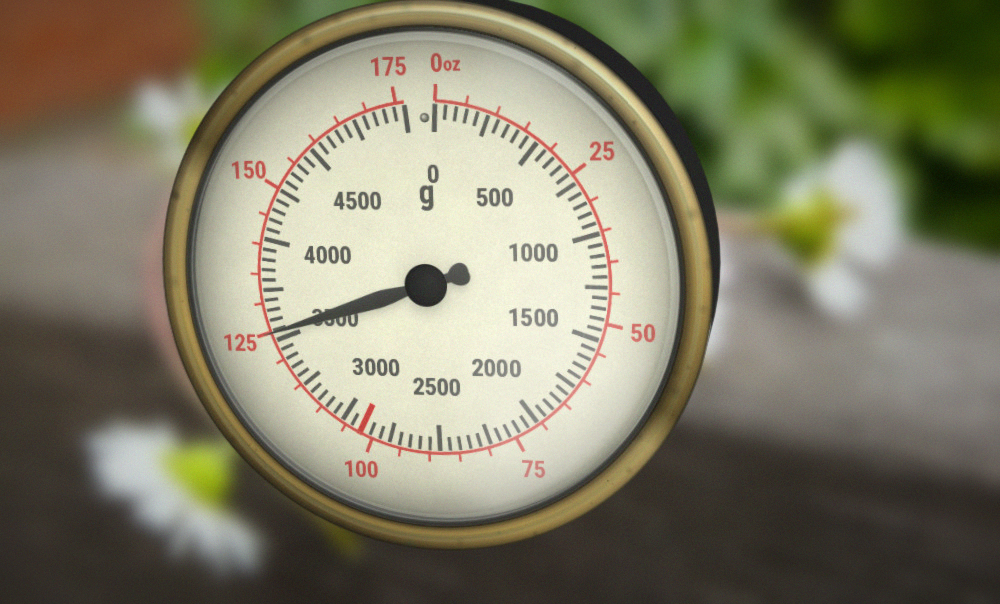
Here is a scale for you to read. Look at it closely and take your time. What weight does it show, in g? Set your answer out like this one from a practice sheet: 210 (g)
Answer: 3550 (g)
